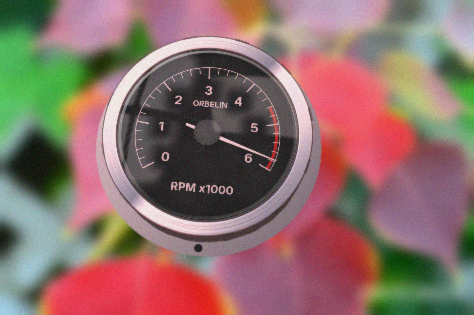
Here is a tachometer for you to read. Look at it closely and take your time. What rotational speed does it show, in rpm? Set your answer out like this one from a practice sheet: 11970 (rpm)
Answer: 5800 (rpm)
